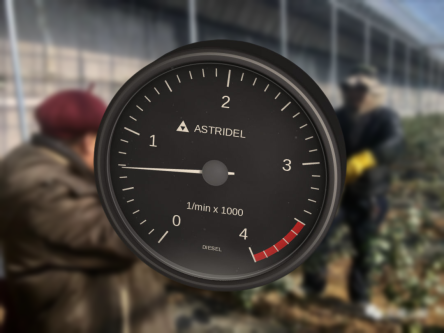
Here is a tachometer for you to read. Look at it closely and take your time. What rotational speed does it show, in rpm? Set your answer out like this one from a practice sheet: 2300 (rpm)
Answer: 700 (rpm)
